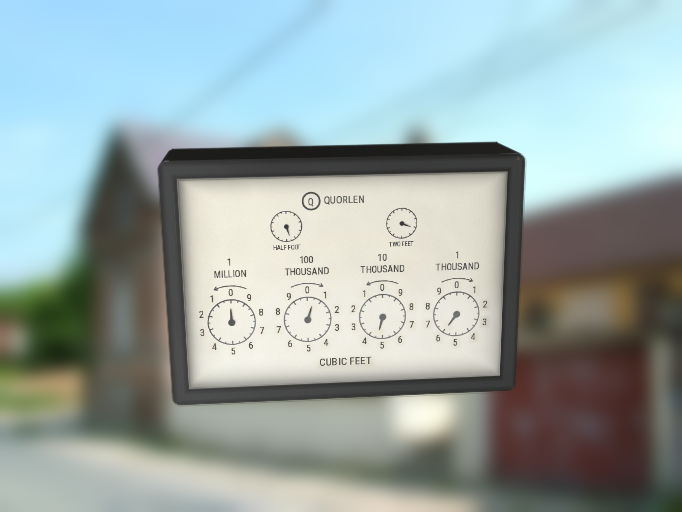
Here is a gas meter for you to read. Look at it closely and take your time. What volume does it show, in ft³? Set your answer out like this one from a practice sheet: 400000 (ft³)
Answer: 4600 (ft³)
